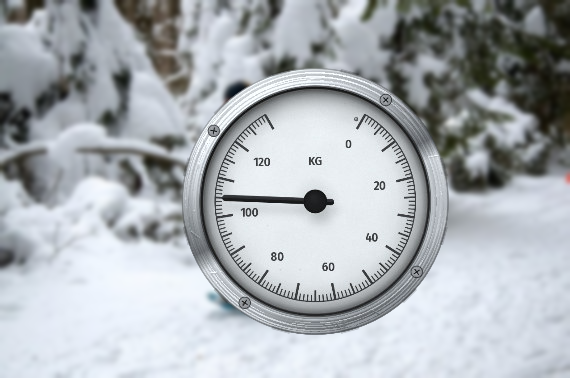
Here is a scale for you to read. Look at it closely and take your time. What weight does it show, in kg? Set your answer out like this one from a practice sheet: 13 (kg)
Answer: 105 (kg)
